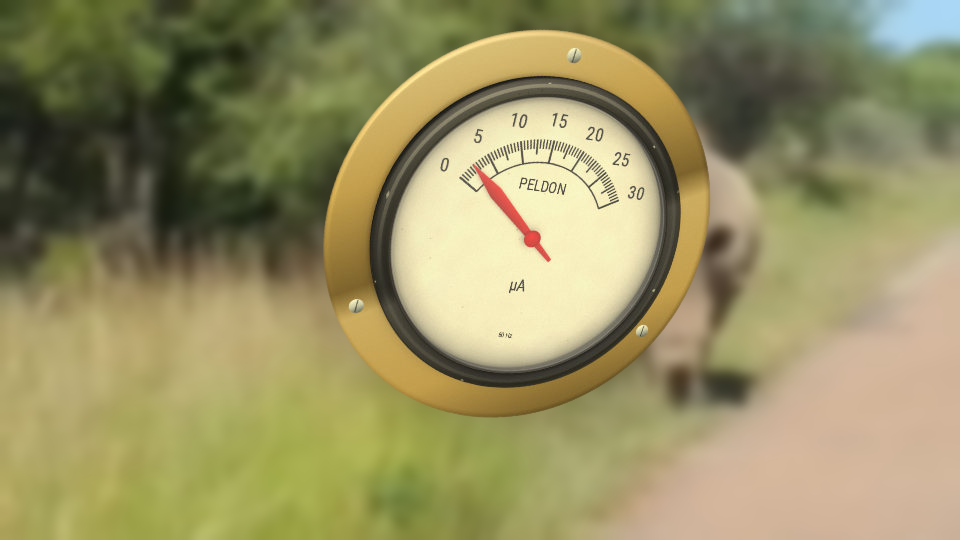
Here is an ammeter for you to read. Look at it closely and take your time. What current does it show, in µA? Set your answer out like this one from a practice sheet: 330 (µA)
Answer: 2.5 (µA)
